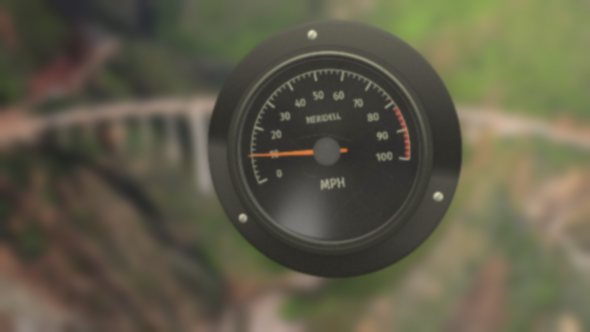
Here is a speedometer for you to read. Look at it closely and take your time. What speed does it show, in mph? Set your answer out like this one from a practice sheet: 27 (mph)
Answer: 10 (mph)
